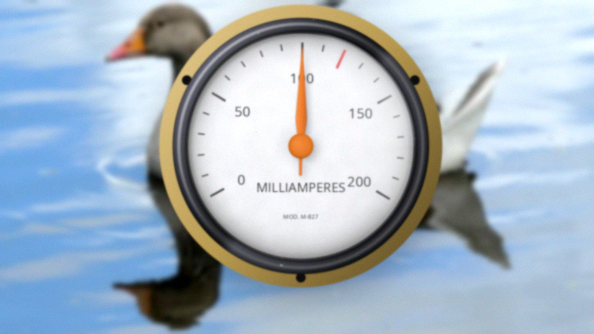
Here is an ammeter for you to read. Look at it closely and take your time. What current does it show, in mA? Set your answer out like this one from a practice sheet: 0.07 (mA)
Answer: 100 (mA)
